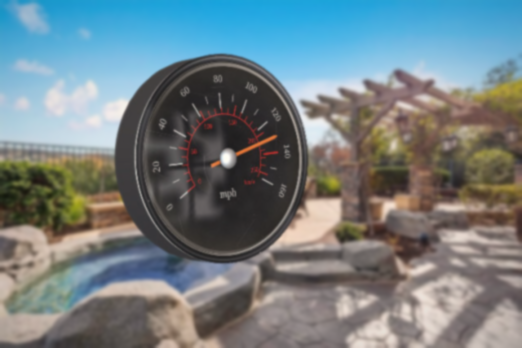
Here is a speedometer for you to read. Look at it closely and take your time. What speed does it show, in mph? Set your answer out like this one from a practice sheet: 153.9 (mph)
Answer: 130 (mph)
